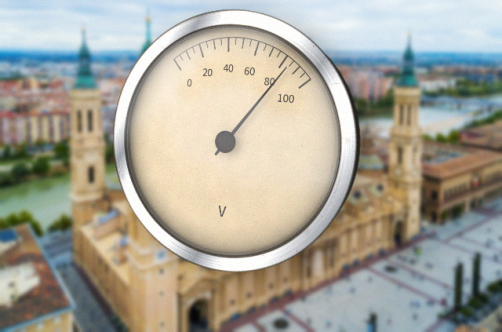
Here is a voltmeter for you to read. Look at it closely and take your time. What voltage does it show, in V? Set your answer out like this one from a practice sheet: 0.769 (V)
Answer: 85 (V)
